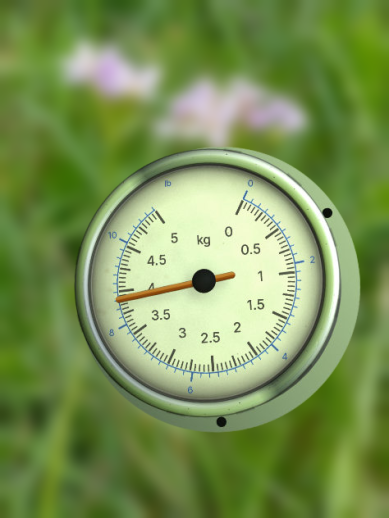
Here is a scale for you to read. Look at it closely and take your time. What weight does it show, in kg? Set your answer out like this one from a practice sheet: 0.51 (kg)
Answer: 3.9 (kg)
